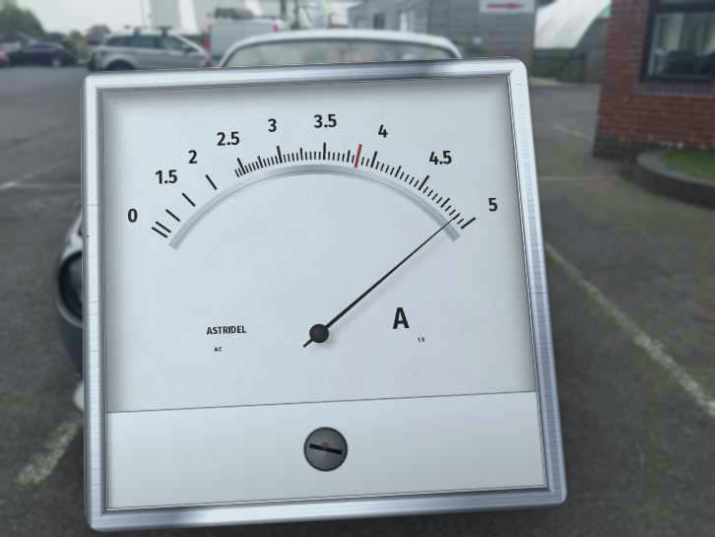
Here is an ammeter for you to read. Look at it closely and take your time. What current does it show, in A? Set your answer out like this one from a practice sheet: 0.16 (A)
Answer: 4.9 (A)
